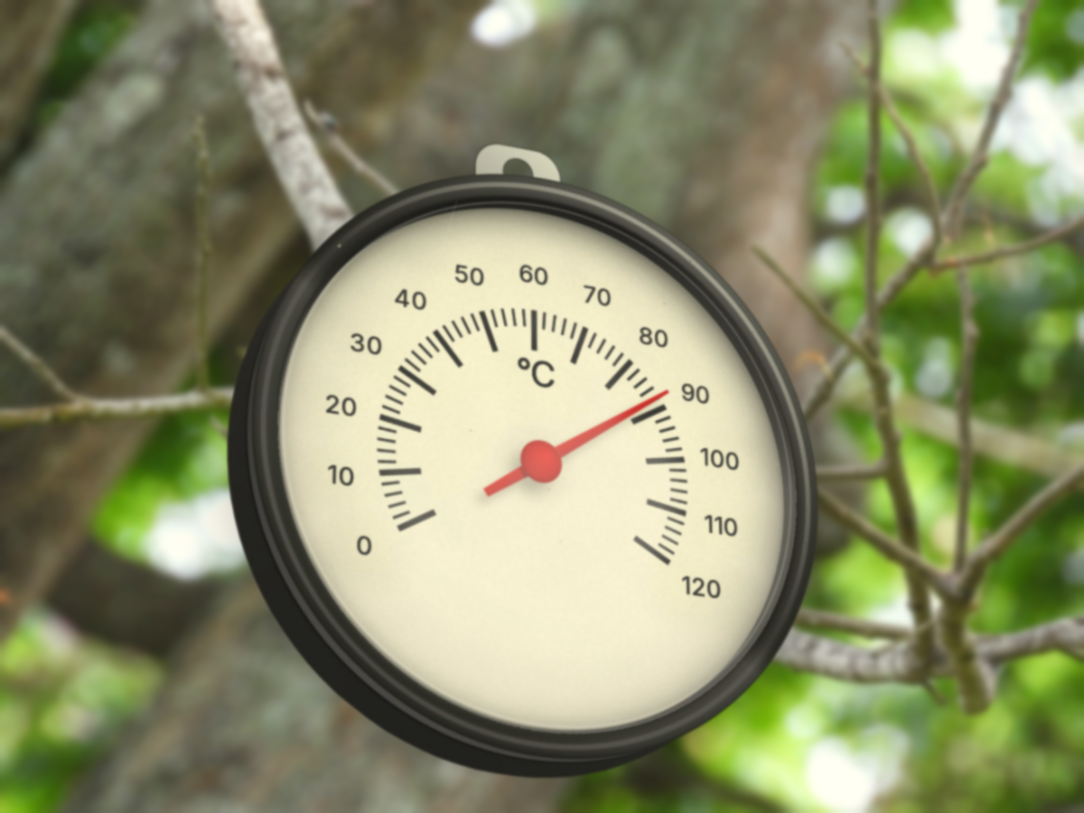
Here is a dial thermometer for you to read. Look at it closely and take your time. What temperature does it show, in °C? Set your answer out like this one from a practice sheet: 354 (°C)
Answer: 88 (°C)
